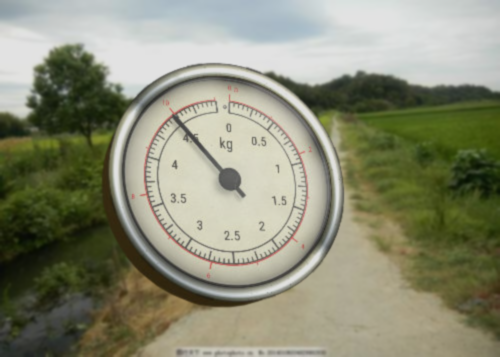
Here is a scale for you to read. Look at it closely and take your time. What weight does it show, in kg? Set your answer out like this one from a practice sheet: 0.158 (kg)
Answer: 4.5 (kg)
